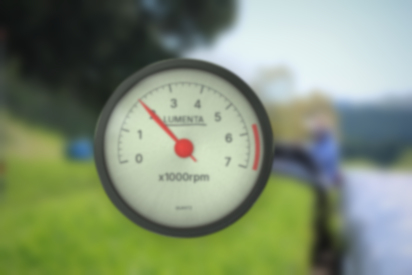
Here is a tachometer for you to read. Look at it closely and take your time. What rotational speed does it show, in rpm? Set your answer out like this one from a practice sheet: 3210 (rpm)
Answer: 2000 (rpm)
